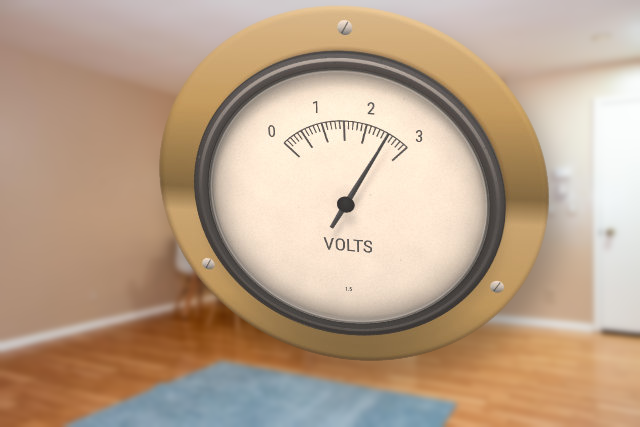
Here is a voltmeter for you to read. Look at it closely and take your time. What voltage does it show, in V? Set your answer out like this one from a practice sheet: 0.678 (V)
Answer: 2.5 (V)
